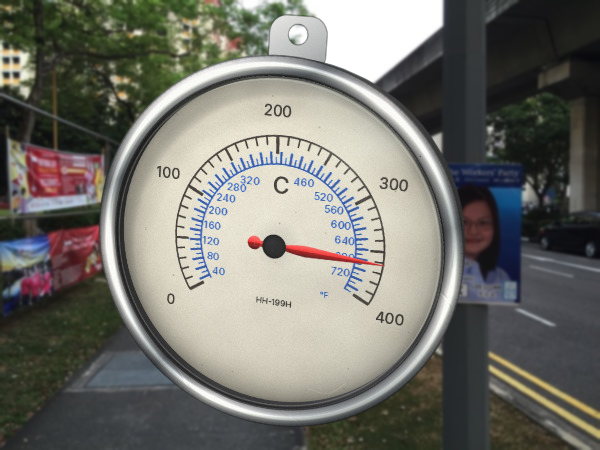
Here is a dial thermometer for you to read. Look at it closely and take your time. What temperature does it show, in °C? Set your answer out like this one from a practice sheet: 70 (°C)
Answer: 360 (°C)
